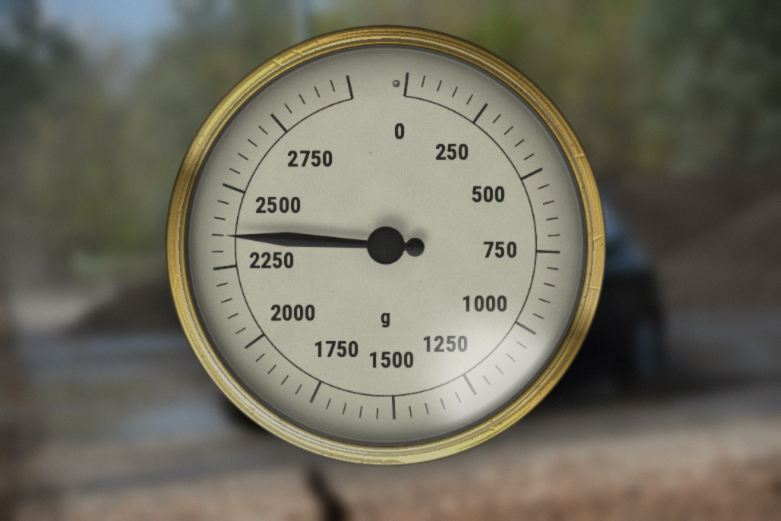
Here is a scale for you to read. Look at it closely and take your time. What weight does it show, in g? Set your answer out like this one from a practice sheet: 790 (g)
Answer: 2350 (g)
